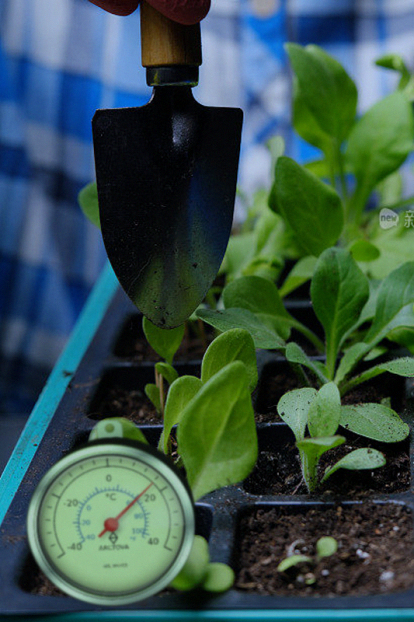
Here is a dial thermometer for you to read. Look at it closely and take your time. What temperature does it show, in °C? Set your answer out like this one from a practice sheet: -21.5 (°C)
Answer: 16 (°C)
